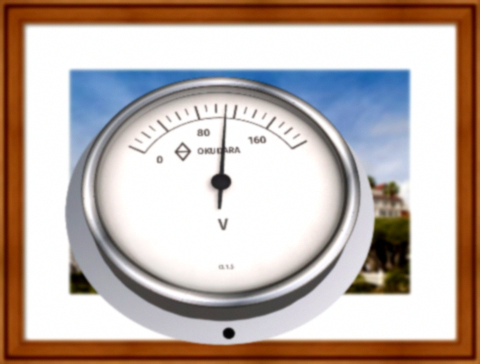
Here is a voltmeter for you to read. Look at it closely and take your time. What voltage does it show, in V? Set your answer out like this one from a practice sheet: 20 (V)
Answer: 110 (V)
